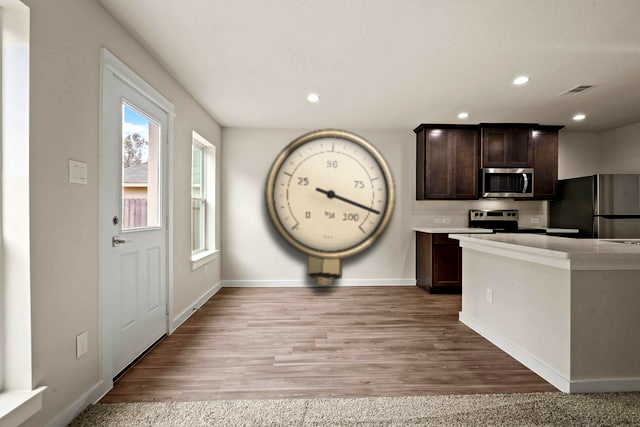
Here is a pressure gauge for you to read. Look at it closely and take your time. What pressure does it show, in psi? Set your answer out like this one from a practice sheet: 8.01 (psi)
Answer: 90 (psi)
